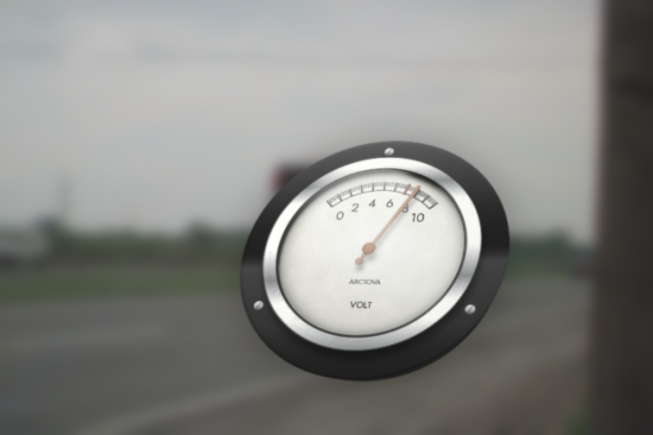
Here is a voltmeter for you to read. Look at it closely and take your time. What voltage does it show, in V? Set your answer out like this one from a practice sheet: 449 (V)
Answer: 8 (V)
